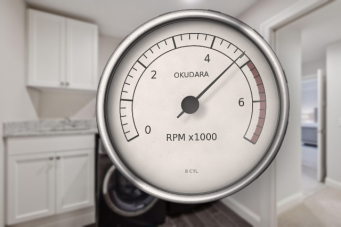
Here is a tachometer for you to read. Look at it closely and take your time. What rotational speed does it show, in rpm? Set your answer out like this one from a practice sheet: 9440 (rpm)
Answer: 4800 (rpm)
